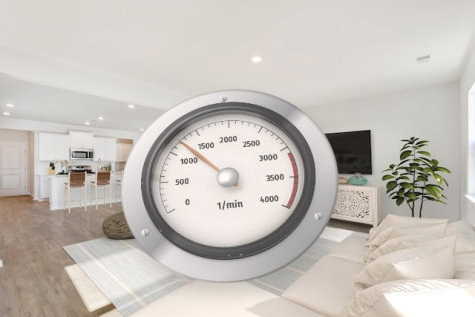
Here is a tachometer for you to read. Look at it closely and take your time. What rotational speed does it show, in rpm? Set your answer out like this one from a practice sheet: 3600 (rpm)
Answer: 1200 (rpm)
